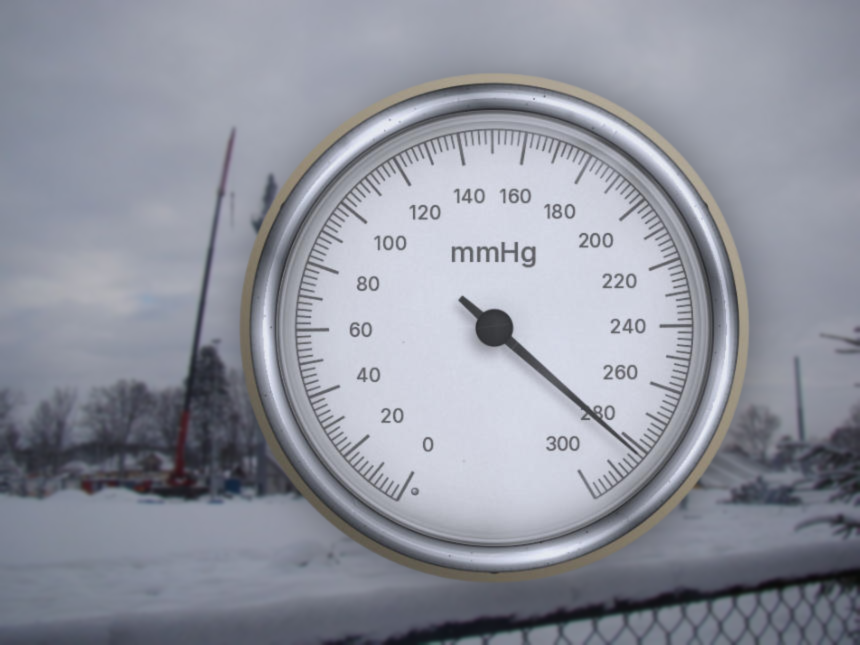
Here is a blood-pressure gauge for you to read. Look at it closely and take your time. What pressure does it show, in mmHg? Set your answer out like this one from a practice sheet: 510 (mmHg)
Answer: 282 (mmHg)
